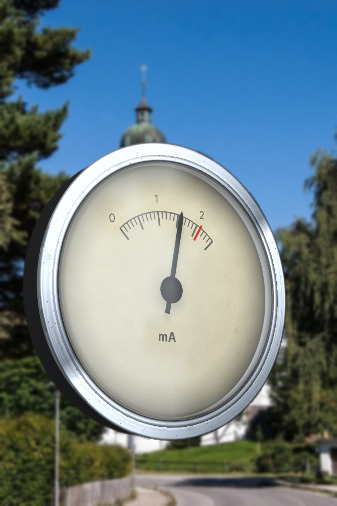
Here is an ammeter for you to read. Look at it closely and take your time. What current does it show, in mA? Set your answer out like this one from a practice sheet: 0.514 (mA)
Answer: 1.5 (mA)
